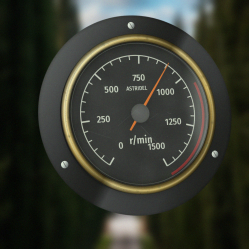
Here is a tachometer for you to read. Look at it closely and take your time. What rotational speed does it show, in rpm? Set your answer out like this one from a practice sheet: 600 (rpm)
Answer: 900 (rpm)
